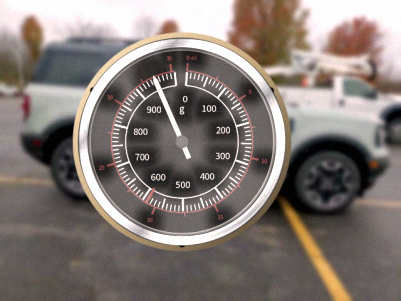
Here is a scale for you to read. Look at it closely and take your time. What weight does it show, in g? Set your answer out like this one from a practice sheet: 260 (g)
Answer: 950 (g)
